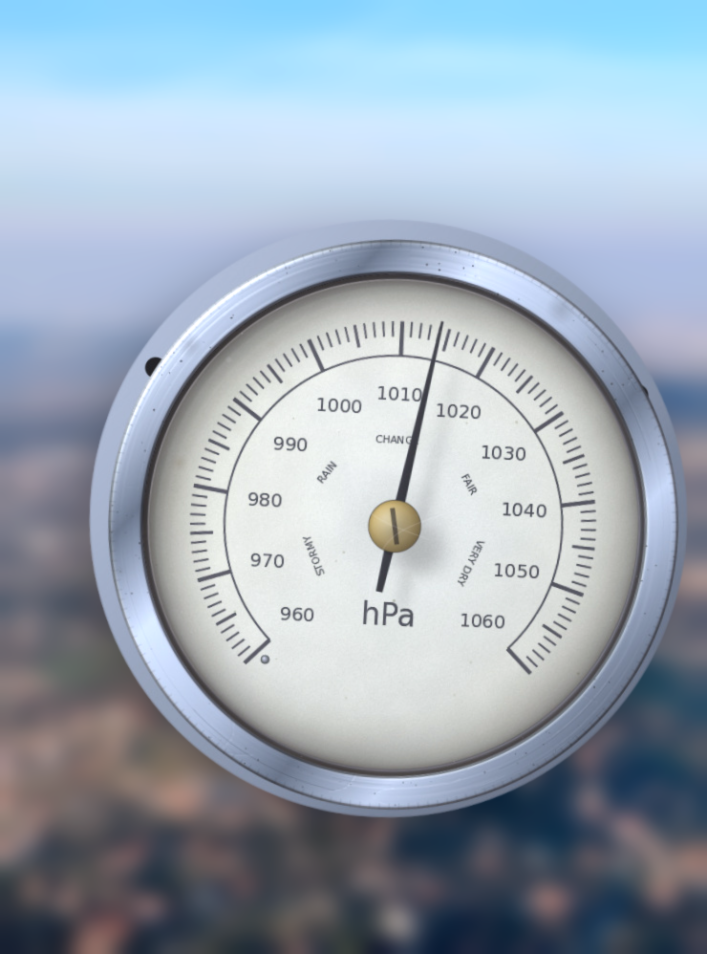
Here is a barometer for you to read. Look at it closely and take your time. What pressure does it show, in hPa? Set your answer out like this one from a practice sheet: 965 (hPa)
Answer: 1014 (hPa)
